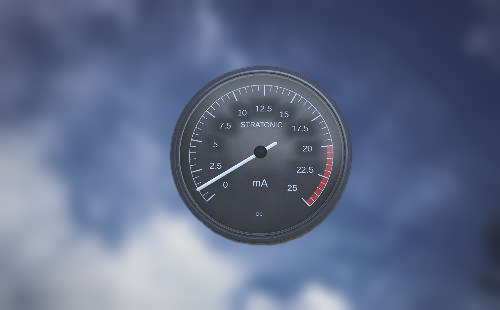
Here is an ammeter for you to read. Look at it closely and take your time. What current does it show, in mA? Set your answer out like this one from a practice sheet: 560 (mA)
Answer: 1 (mA)
